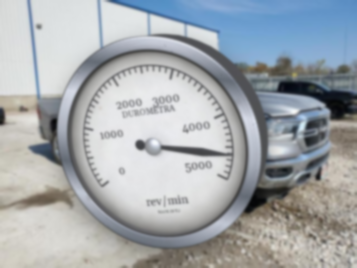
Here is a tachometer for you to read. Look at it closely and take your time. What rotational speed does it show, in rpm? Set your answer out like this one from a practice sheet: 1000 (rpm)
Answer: 4600 (rpm)
